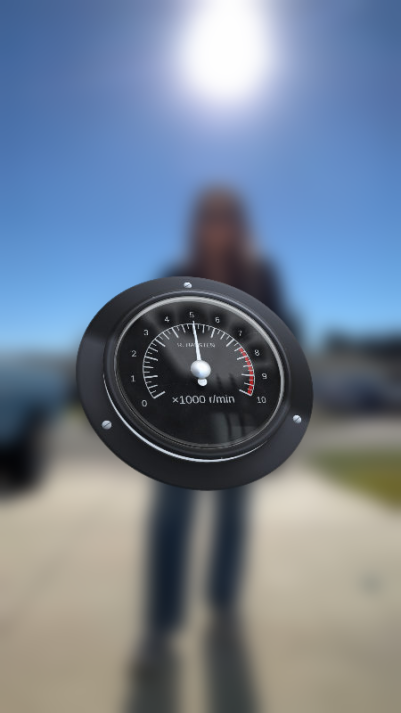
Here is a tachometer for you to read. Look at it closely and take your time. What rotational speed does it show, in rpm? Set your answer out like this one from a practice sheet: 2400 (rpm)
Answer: 5000 (rpm)
